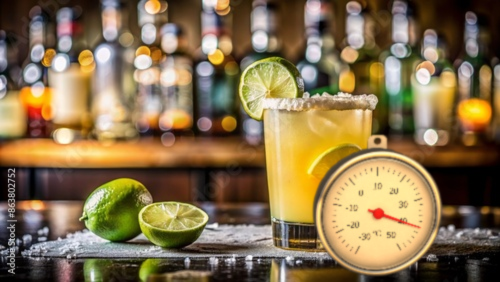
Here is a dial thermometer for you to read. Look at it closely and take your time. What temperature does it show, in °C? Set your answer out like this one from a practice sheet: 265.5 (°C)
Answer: 40 (°C)
